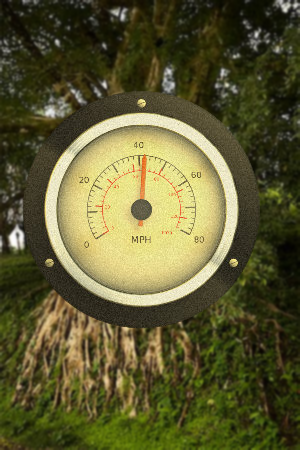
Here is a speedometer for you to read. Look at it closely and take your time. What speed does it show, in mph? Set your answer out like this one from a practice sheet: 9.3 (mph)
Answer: 42 (mph)
